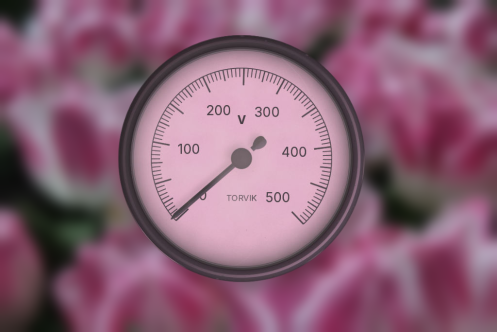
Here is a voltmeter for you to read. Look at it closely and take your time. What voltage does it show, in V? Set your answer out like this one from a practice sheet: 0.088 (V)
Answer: 5 (V)
